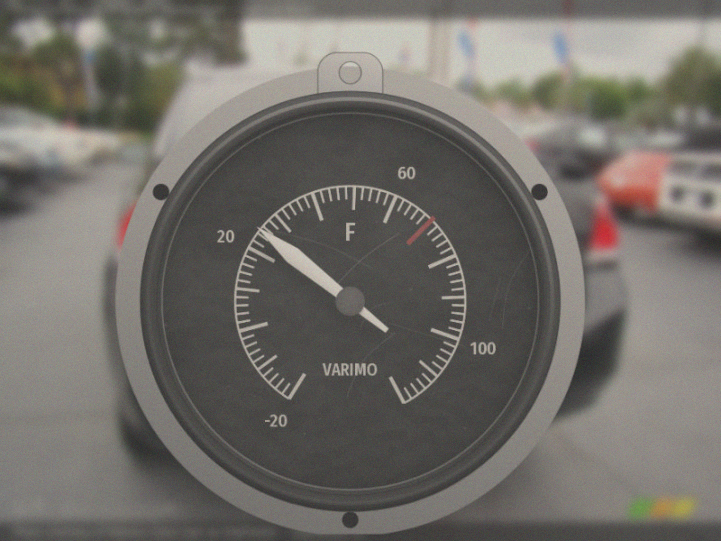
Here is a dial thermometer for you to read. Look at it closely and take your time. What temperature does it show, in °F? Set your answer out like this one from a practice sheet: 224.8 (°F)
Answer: 25 (°F)
